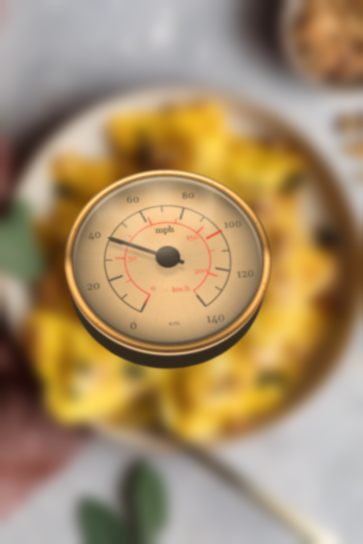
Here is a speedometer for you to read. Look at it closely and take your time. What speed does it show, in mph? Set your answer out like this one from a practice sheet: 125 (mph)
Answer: 40 (mph)
